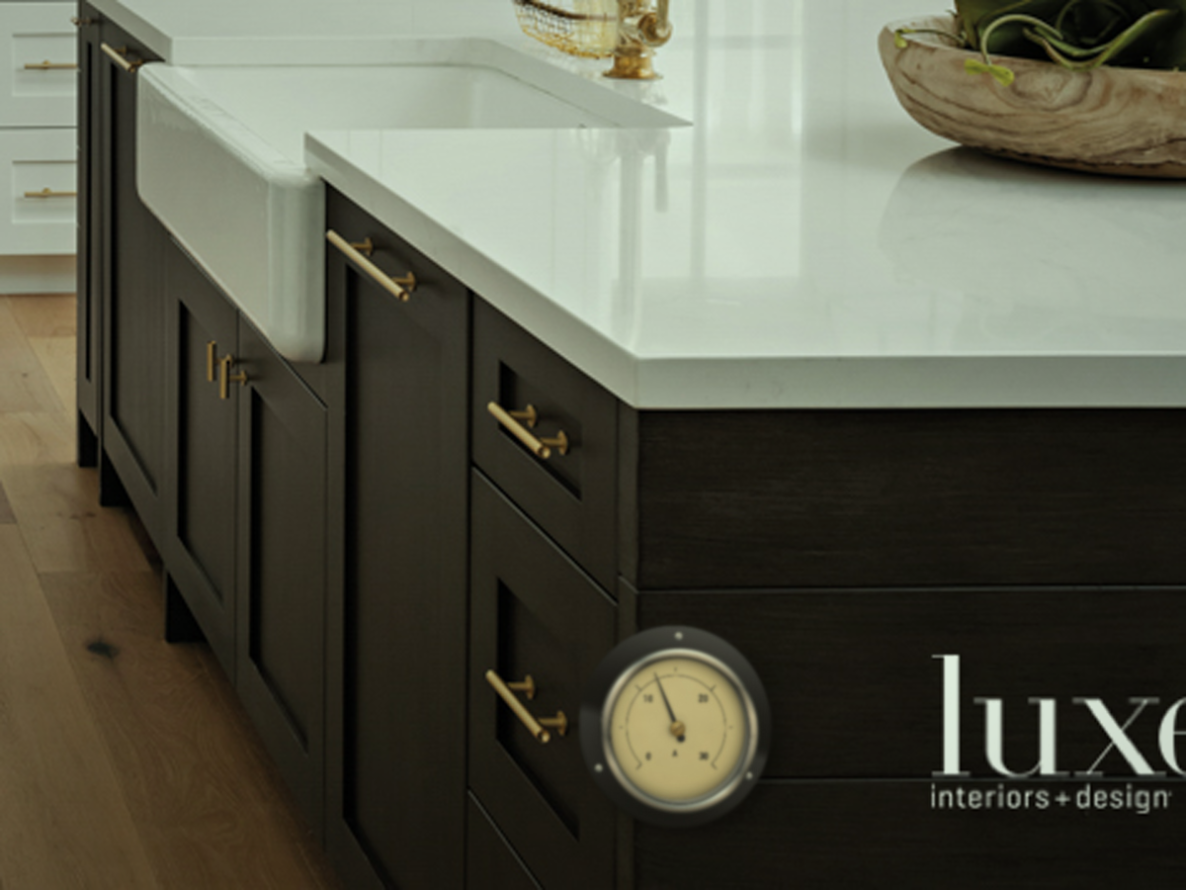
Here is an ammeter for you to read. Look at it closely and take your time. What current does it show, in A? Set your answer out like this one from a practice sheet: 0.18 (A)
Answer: 12.5 (A)
